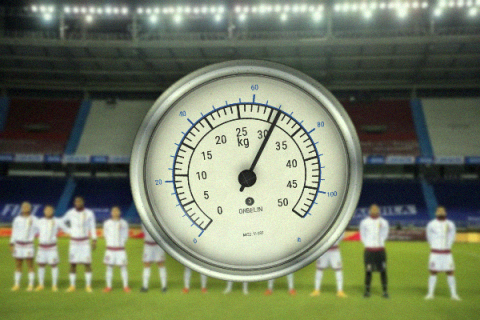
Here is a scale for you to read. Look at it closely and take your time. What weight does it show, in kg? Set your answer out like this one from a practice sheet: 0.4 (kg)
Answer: 31 (kg)
